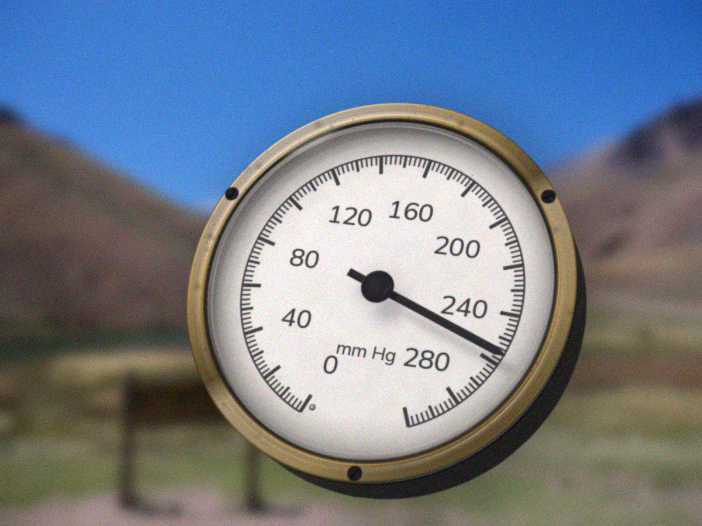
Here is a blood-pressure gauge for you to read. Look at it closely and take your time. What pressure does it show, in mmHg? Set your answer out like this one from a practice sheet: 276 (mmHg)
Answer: 256 (mmHg)
